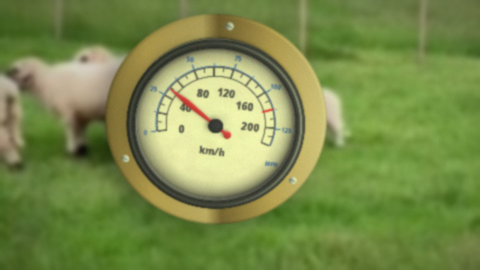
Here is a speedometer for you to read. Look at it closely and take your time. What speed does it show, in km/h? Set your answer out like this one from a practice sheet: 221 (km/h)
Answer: 50 (km/h)
